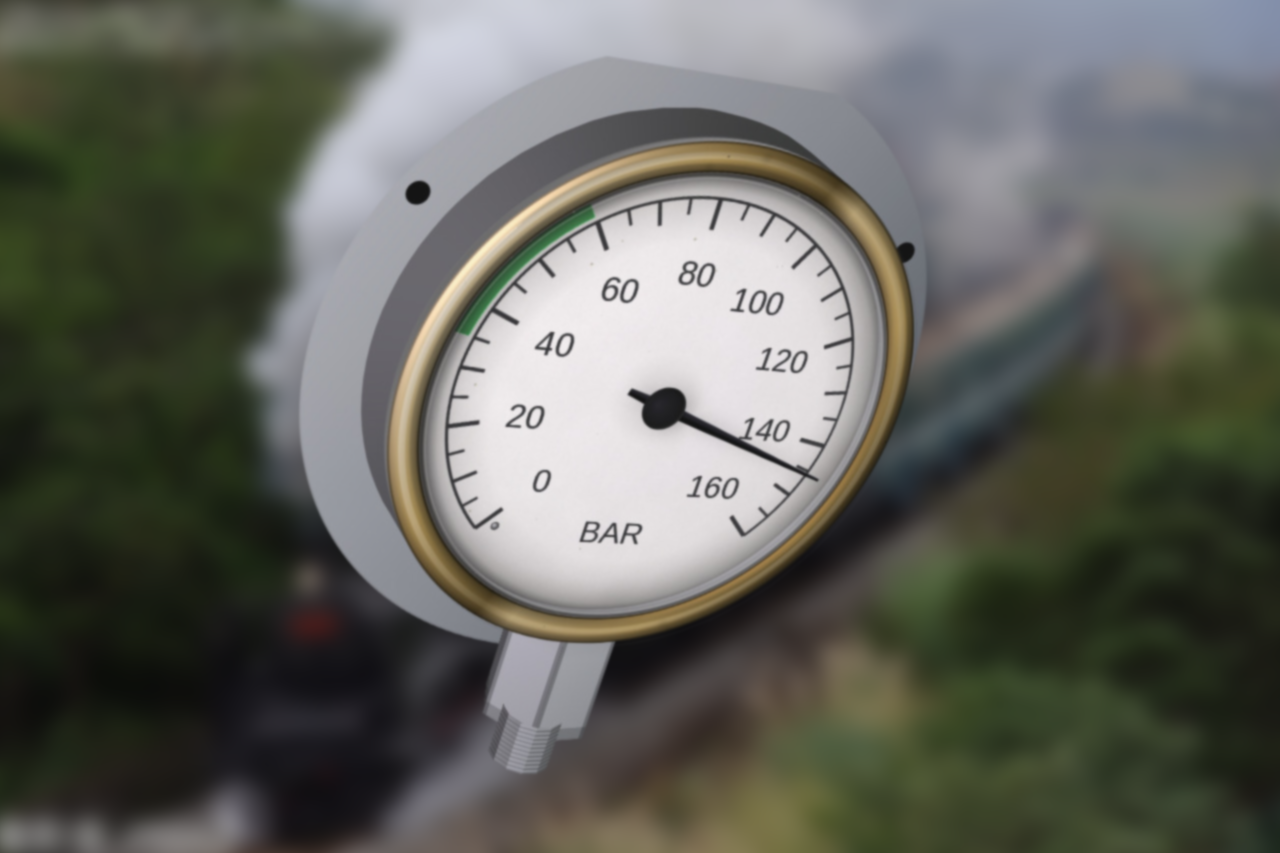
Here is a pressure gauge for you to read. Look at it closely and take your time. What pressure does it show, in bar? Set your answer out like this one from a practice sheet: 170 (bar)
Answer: 145 (bar)
